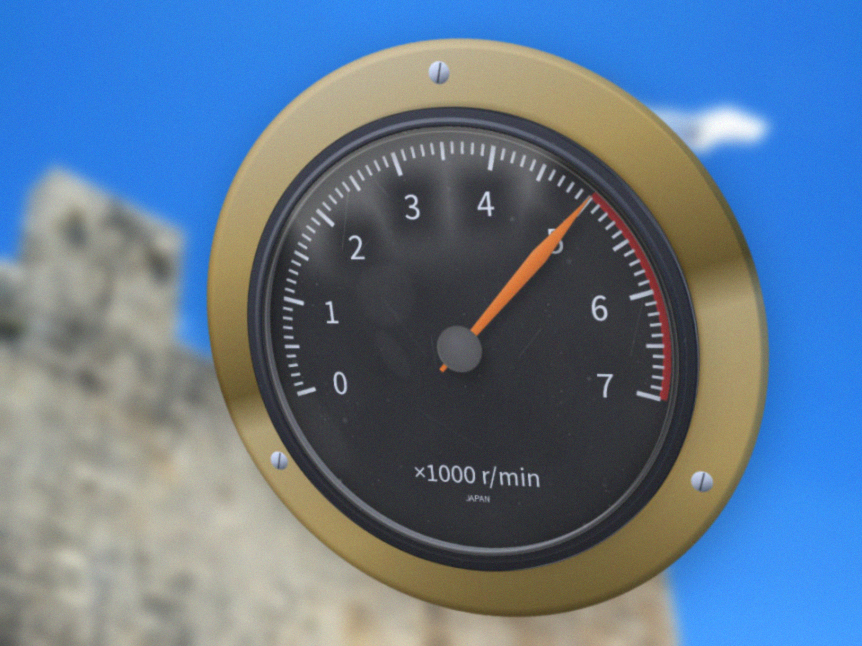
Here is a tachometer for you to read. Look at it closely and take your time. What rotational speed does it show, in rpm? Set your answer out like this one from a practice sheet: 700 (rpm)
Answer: 5000 (rpm)
